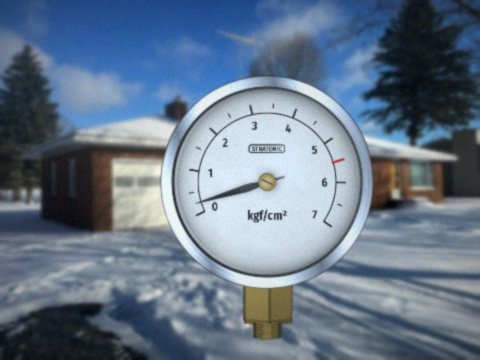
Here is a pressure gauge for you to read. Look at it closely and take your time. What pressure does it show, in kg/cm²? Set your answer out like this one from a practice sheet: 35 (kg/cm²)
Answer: 0.25 (kg/cm²)
